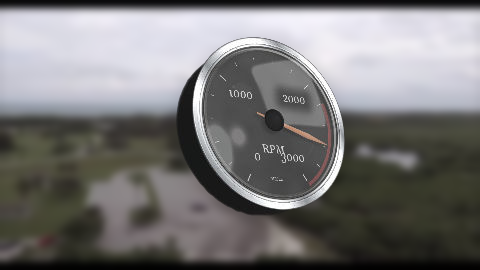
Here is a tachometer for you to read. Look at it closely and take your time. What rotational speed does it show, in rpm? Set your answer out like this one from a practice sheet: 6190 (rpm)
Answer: 2600 (rpm)
